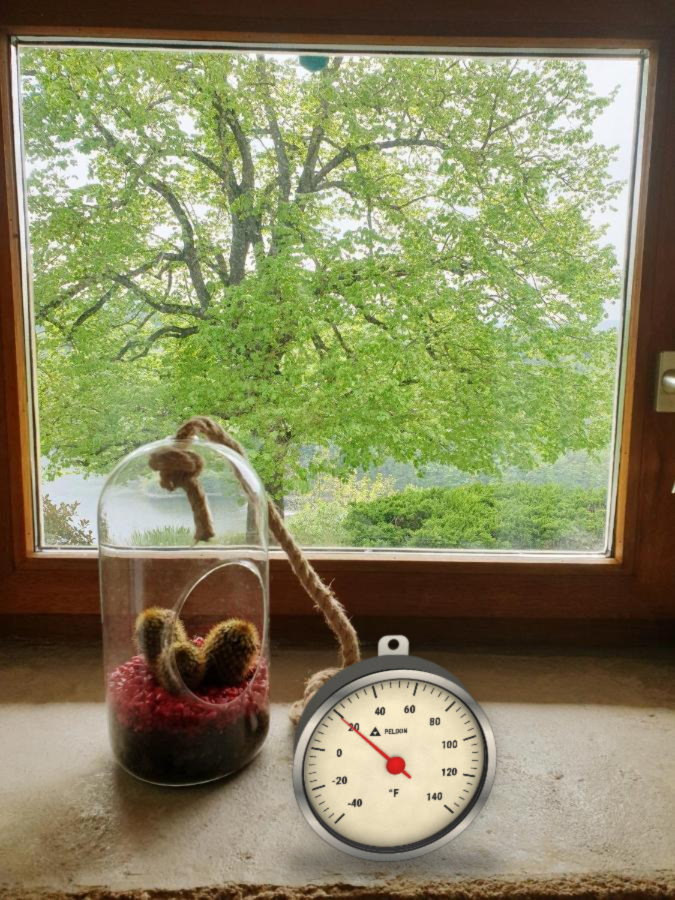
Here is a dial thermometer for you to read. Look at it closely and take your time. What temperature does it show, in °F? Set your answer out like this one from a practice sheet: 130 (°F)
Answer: 20 (°F)
